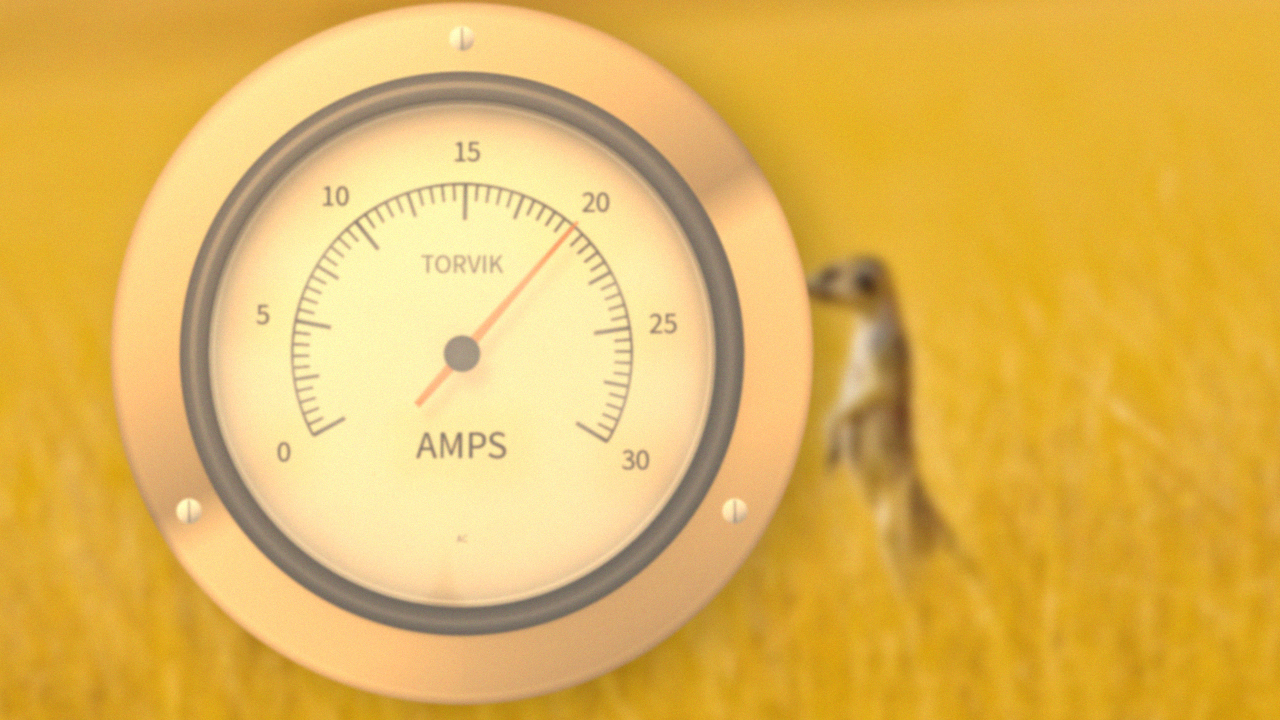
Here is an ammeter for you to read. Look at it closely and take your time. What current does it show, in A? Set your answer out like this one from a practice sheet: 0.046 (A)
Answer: 20 (A)
